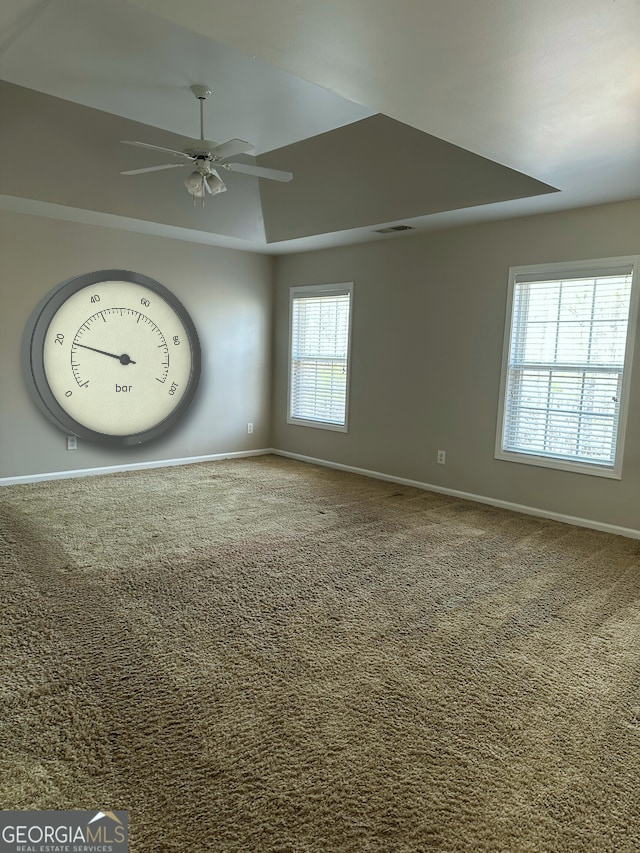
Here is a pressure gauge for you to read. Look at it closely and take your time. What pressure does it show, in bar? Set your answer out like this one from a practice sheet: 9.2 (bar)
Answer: 20 (bar)
